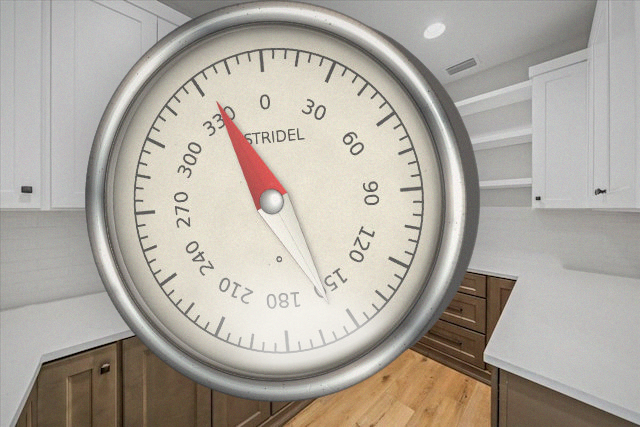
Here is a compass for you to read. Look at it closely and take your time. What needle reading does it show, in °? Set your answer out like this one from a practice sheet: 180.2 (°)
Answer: 335 (°)
